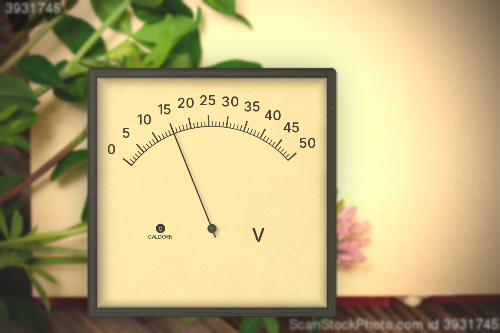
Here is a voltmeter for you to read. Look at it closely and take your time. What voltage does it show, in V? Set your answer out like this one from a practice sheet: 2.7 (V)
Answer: 15 (V)
